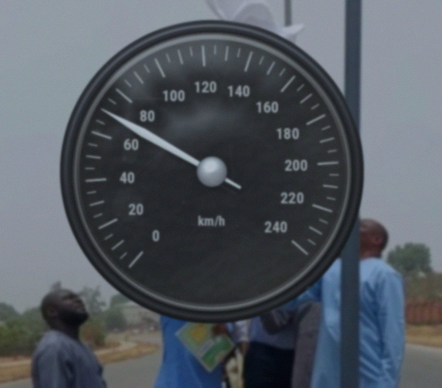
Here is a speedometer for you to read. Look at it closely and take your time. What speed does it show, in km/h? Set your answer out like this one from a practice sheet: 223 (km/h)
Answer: 70 (km/h)
